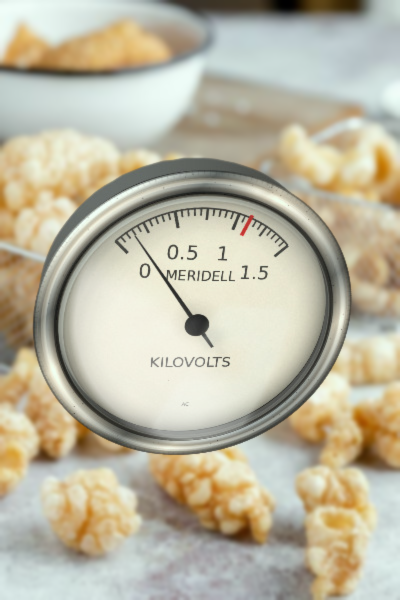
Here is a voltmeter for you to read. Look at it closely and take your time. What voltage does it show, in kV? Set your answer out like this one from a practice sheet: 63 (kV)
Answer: 0.15 (kV)
